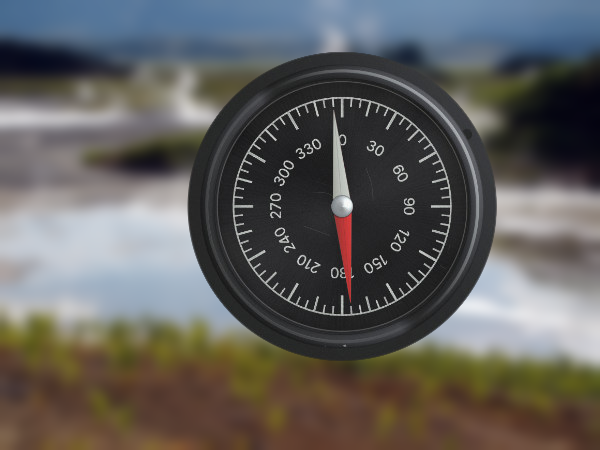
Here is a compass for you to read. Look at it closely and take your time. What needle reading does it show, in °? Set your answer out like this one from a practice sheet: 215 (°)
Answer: 175 (°)
